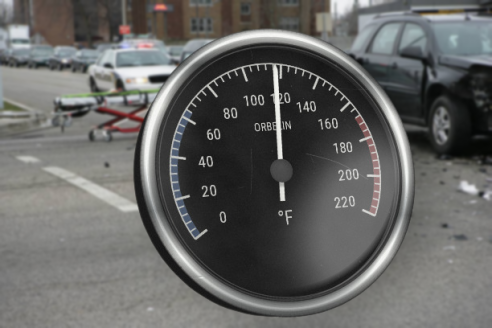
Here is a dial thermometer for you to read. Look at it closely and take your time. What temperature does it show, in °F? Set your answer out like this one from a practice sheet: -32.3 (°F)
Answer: 116 (°F)
